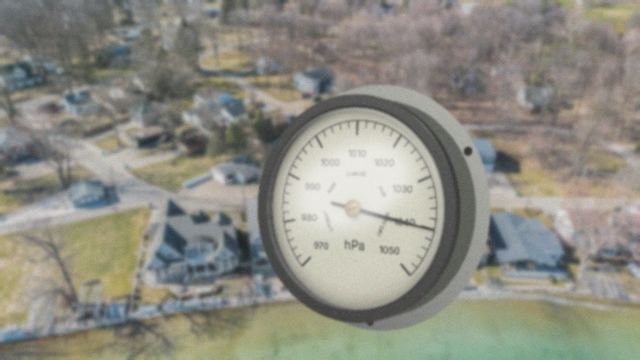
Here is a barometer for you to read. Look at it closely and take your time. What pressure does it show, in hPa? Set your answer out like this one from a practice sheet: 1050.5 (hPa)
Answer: 1040 (hPa)
